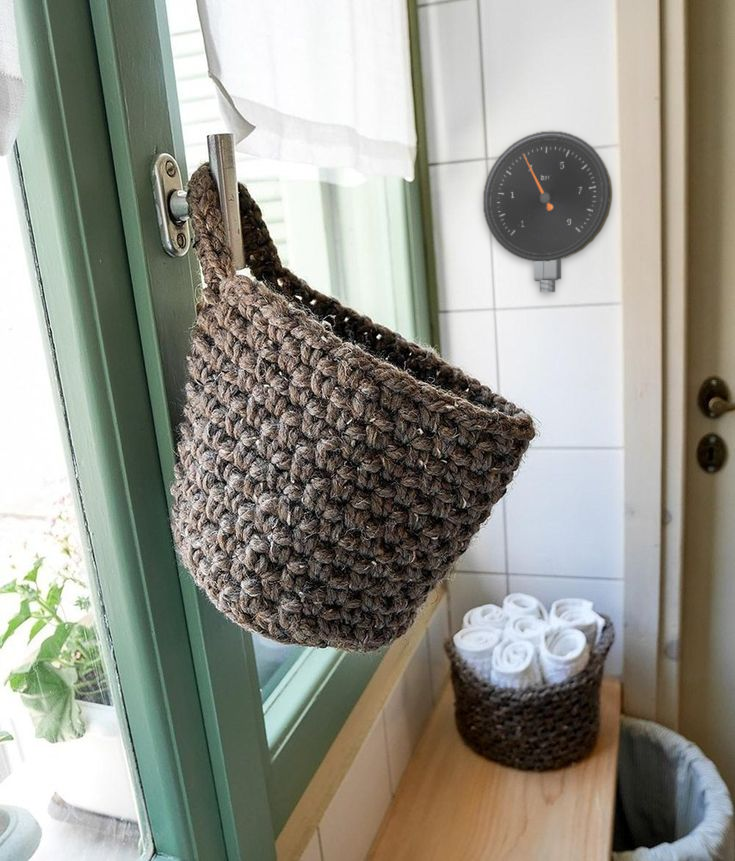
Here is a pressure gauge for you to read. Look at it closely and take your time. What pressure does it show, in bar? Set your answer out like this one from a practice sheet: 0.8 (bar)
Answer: 3 (bar)
